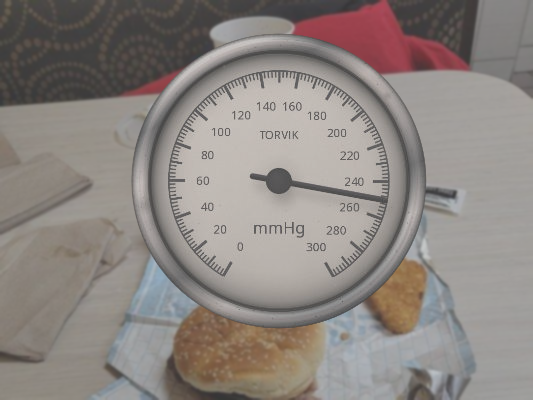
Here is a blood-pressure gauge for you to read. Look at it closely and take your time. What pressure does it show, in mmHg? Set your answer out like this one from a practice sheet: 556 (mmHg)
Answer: 250 (mmHg)
